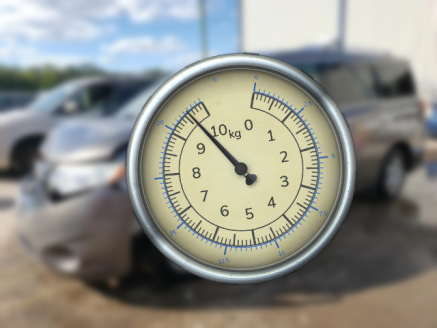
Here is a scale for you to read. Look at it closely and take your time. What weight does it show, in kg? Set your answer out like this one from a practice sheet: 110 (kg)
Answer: 9.6 (kg)
